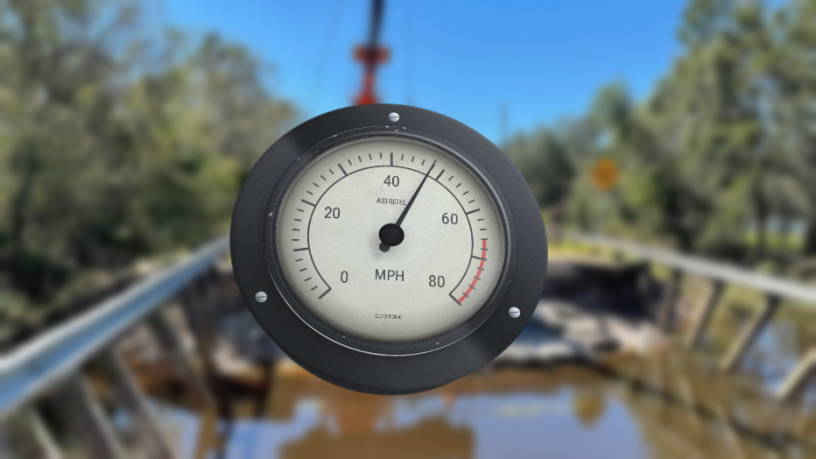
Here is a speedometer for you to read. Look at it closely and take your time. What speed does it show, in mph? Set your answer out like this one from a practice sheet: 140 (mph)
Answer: 48 (mph)
